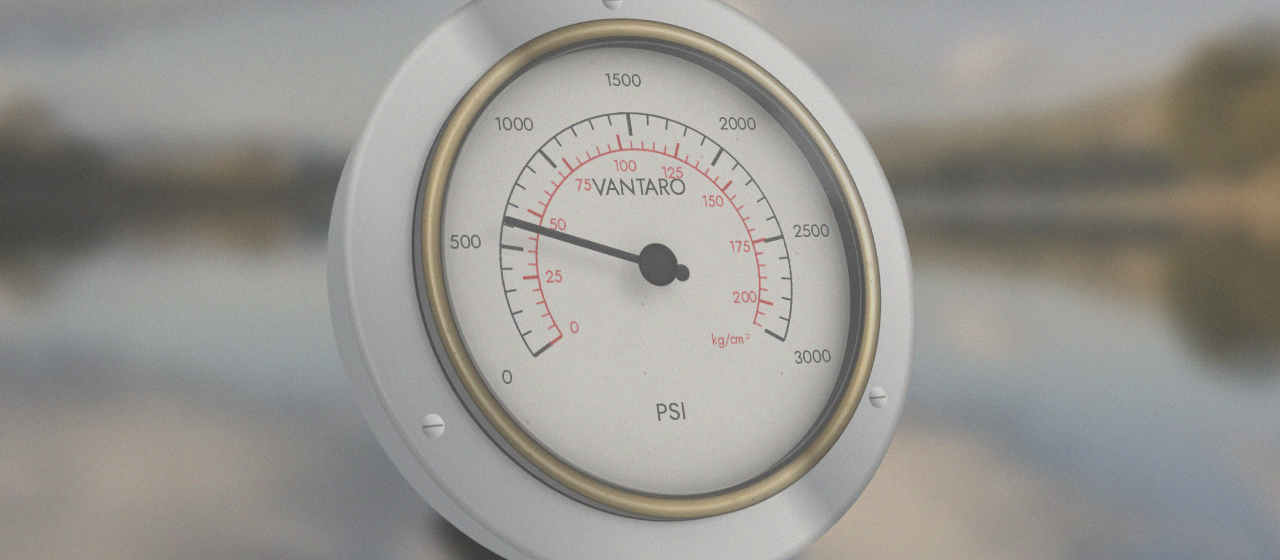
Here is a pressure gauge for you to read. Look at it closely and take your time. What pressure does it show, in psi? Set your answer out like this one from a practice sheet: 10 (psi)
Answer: 600 (psi)
